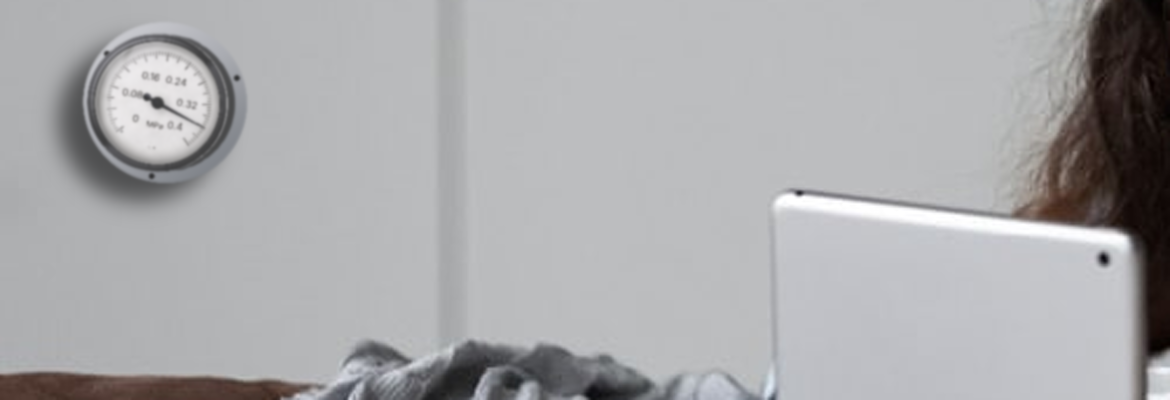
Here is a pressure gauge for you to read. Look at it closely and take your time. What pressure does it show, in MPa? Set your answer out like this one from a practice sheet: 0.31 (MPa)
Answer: 0.36 (MPa)
